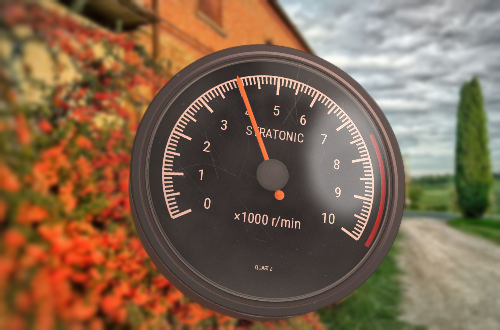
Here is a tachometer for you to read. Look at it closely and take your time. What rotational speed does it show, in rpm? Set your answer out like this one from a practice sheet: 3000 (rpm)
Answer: 4000 (rpm)
